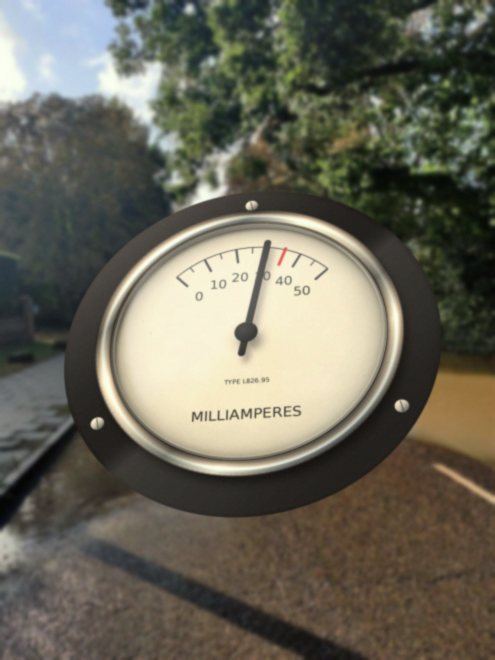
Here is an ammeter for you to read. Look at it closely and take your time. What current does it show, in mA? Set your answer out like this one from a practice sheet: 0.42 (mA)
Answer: 30 (mA)
